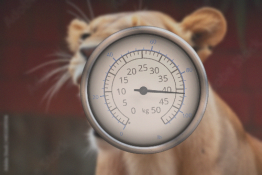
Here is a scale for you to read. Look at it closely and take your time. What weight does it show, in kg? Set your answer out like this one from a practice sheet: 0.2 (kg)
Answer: 41 (kg)
